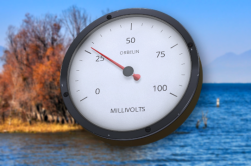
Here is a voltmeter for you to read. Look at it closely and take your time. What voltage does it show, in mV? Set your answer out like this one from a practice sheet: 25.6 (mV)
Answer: 27.5 (mV)
